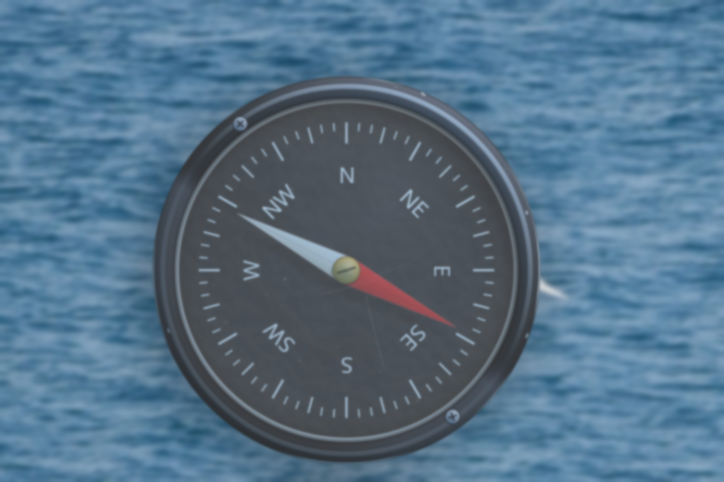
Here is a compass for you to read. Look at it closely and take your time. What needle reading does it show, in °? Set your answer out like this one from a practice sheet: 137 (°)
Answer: 117.5 (°)
